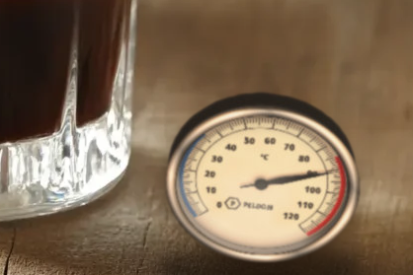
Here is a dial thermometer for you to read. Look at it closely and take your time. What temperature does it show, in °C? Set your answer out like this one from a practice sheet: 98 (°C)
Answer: 90 (°C)
